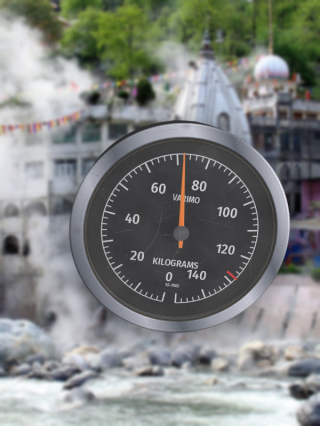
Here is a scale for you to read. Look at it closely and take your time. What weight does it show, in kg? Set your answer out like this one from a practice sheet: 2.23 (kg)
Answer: 72 (kg)
